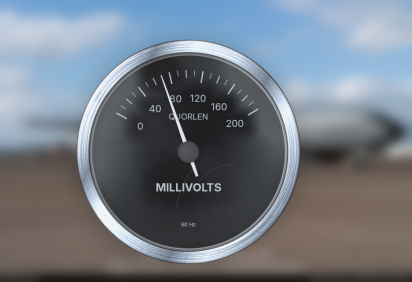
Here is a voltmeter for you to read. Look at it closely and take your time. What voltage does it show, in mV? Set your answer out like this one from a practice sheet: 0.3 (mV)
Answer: 70 (mV)
